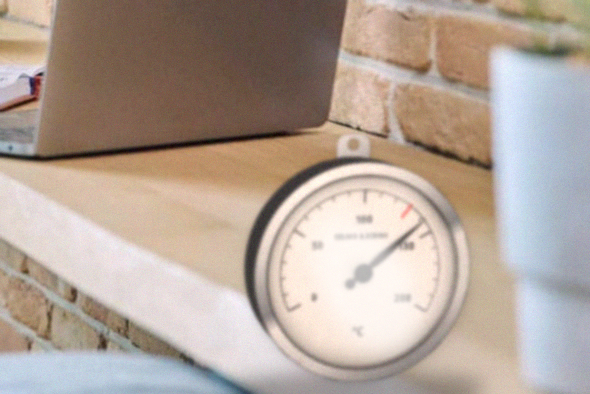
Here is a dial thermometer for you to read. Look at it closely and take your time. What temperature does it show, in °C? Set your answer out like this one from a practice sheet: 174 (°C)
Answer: 140 (°C)
